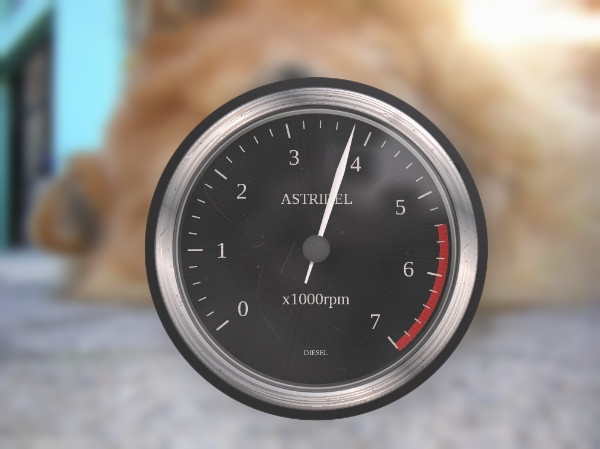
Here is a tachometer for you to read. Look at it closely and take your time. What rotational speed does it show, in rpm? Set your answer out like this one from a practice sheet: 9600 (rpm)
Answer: 3800 (rpm)
